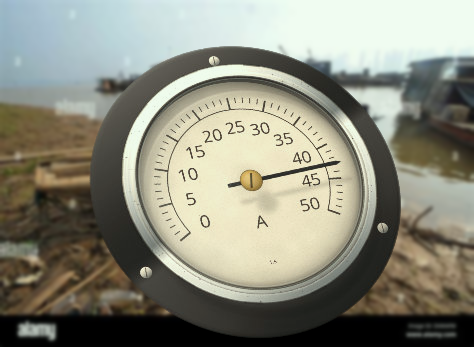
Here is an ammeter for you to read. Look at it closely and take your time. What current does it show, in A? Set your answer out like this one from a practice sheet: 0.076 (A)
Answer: 43 (A)
